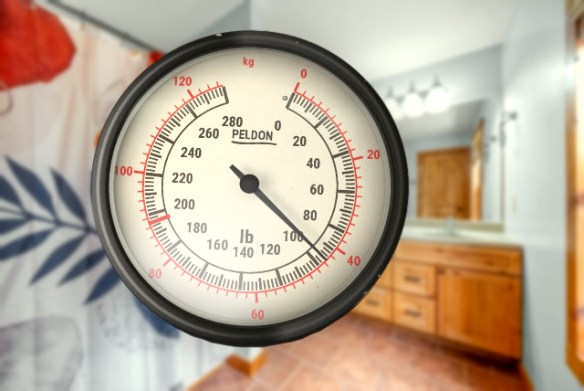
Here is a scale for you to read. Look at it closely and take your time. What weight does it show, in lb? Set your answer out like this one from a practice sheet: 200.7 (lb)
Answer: 96 (lb)
